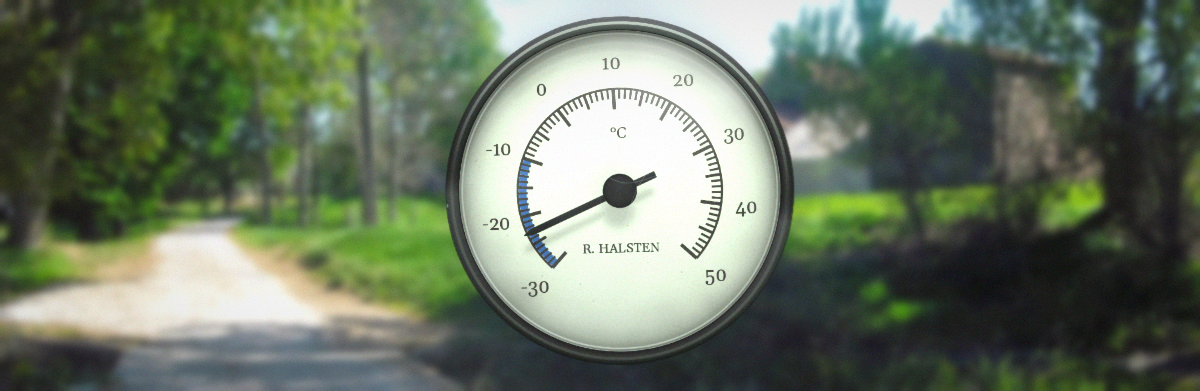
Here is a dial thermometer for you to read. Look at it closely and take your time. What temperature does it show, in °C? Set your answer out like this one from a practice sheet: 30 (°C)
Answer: -23 (°C)
